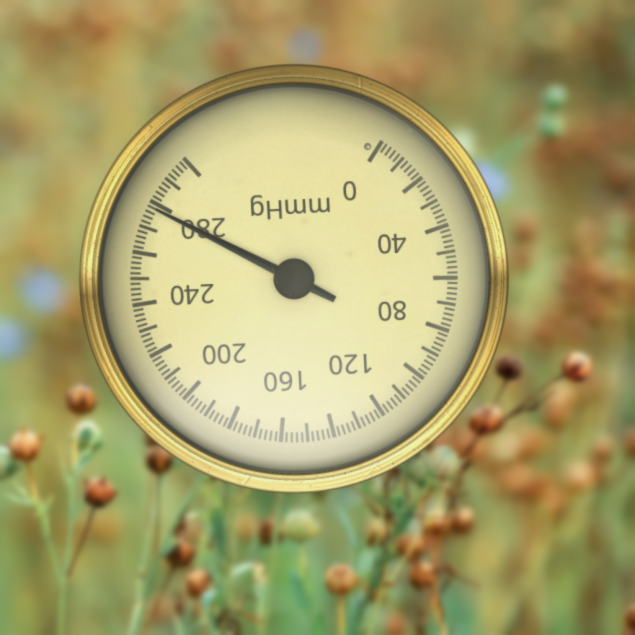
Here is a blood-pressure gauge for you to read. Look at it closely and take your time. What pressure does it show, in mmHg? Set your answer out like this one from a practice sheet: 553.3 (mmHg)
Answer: 278 (mmHg)
